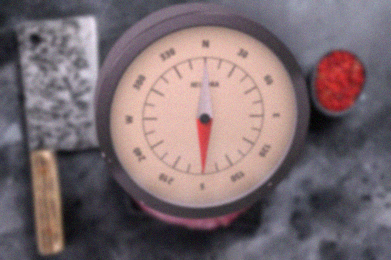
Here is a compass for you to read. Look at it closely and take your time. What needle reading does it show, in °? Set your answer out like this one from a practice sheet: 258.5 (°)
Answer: 180 (°)
